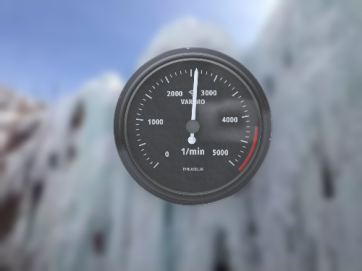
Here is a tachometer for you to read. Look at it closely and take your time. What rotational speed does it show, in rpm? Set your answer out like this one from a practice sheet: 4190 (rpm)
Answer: 2600 (rpm)
